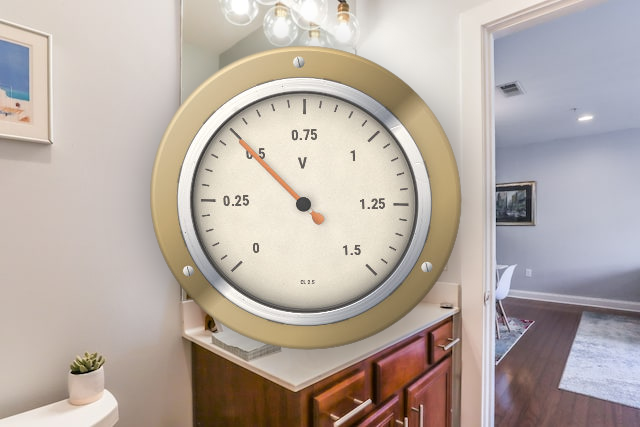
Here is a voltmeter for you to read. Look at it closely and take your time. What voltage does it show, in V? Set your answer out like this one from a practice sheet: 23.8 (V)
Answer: 0.5 (V)
